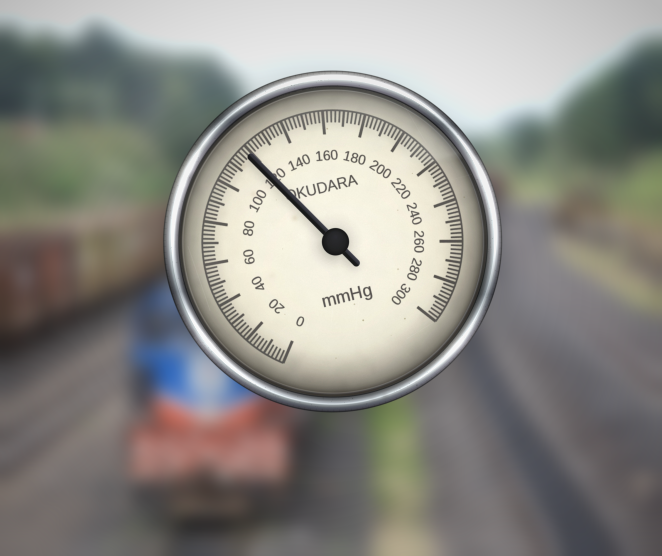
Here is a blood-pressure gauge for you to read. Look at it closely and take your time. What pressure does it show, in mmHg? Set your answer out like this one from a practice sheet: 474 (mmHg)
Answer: 118 (mmHg)
